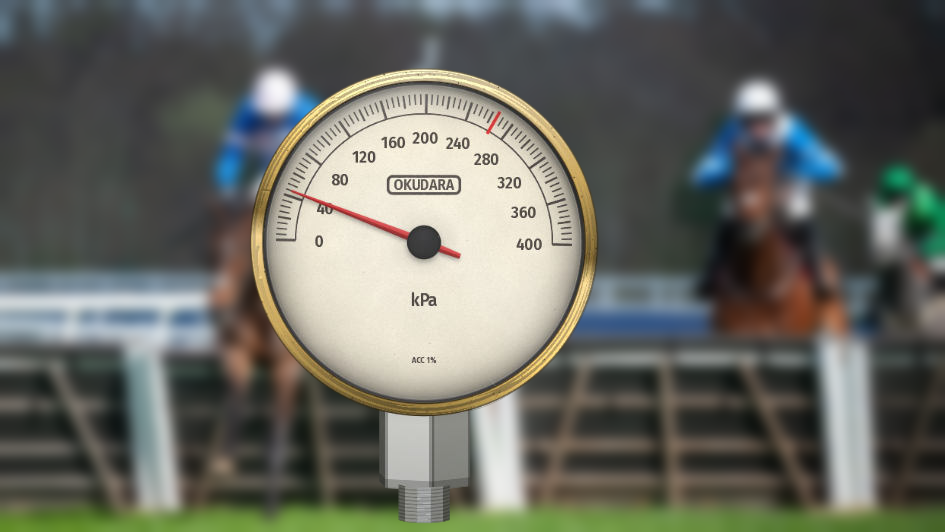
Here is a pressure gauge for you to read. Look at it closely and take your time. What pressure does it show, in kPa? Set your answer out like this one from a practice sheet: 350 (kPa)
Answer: 45 (kPa)
